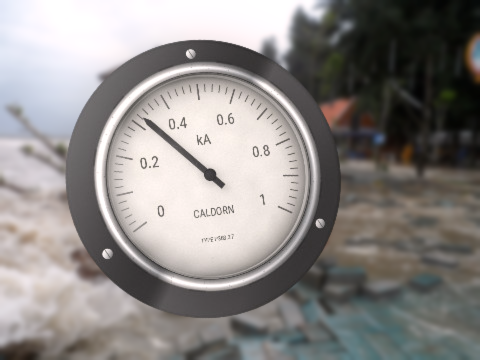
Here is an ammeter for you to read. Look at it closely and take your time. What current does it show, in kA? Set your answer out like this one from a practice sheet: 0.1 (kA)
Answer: 0.32 (kA)
